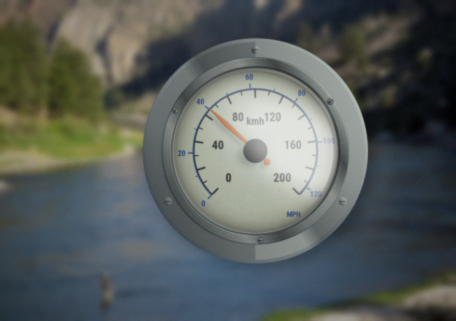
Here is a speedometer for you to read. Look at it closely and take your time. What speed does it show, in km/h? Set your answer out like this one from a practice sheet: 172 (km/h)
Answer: 65 (km/h)
